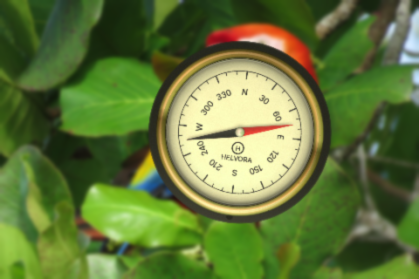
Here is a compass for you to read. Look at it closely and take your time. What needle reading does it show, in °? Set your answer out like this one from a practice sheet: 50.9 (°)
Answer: 75 (°)
